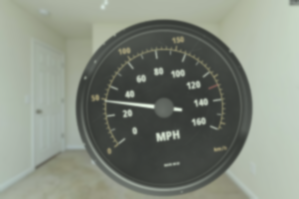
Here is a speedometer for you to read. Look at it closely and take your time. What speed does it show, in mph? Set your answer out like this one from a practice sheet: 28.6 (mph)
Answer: 30 (mph)
